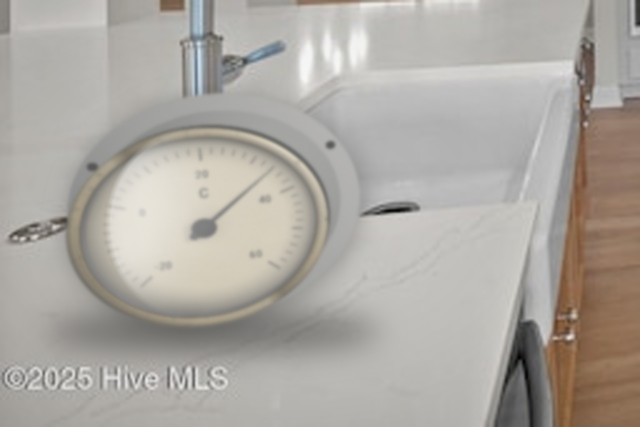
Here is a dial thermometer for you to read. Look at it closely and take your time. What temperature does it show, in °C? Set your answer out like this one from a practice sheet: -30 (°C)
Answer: 34 (°C)
